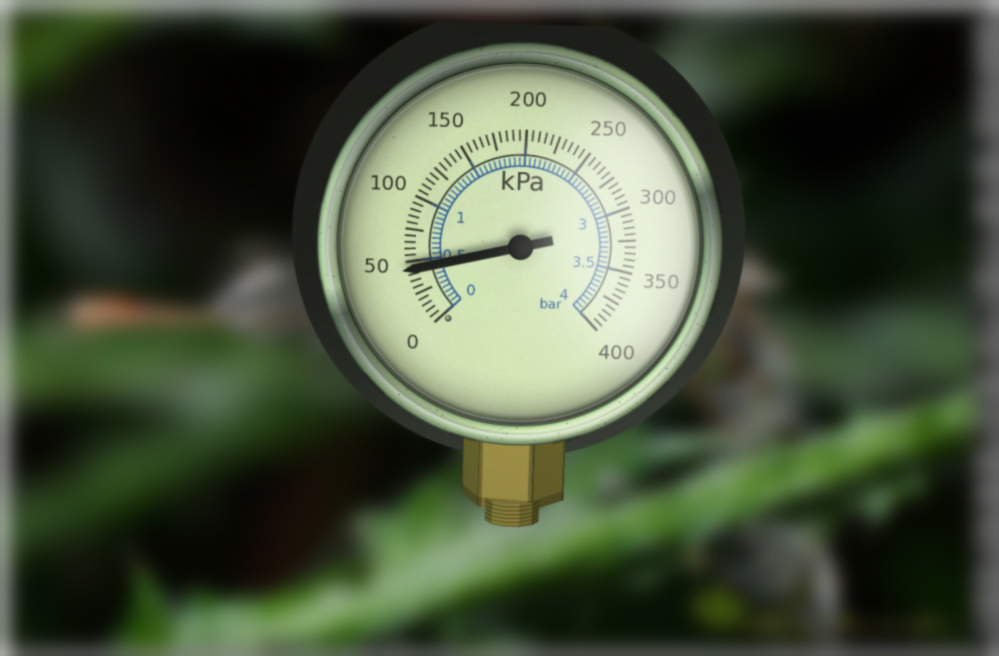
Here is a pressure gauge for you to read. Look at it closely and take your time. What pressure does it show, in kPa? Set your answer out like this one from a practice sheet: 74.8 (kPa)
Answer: 45 (kPa)
